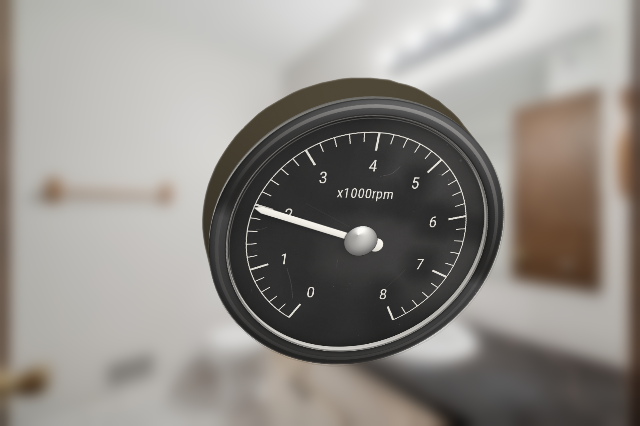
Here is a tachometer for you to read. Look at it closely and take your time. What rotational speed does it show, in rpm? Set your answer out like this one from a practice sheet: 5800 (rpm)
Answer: 2000 (rpm)
